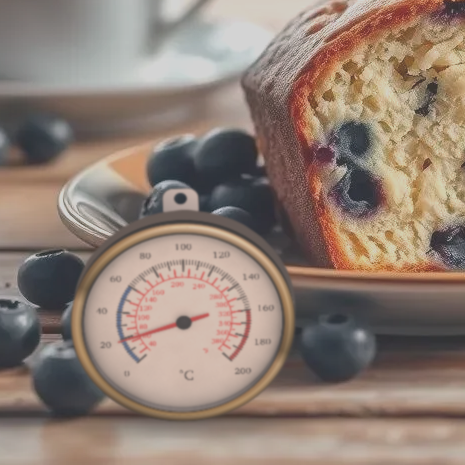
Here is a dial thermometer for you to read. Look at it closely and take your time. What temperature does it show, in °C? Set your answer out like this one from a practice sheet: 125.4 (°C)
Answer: 20 (°C)
